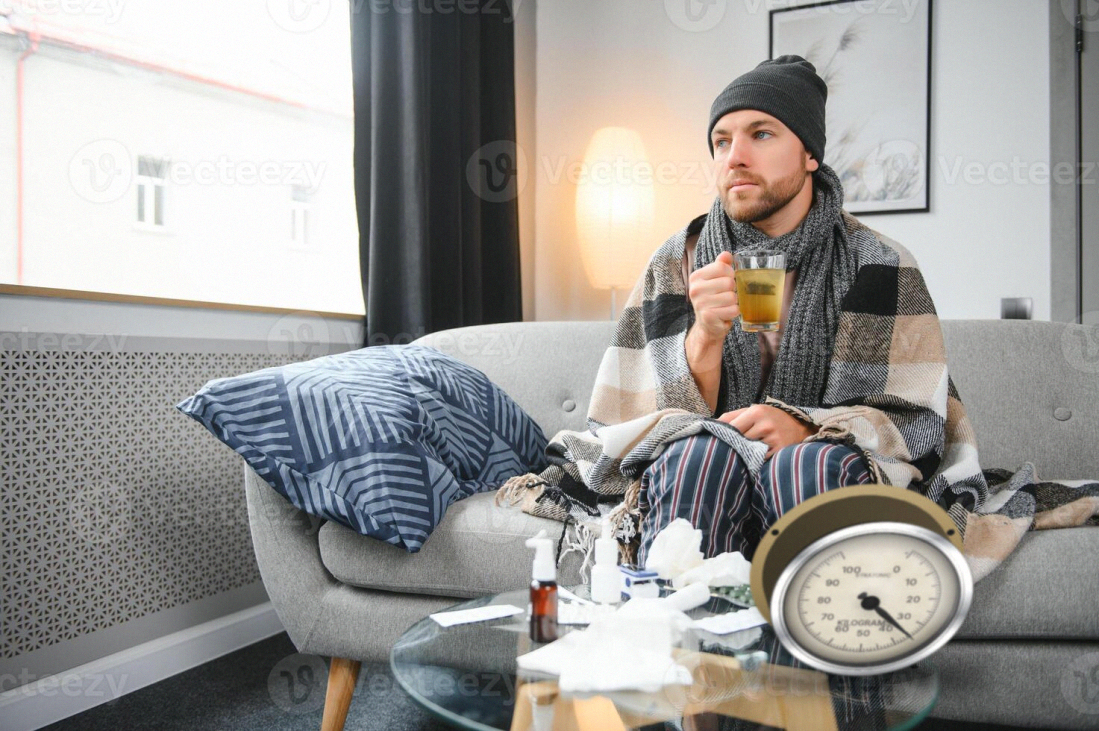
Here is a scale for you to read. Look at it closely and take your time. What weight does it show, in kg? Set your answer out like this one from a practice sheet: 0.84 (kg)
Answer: 35 (kg)
